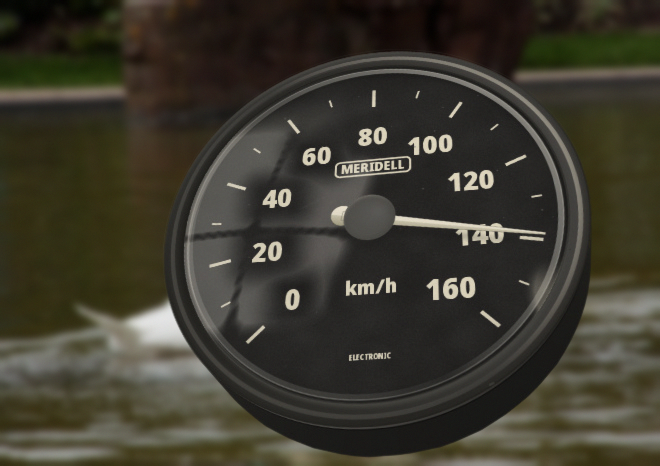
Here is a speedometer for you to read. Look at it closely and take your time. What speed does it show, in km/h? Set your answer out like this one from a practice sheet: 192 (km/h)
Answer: 140 (km/h)
